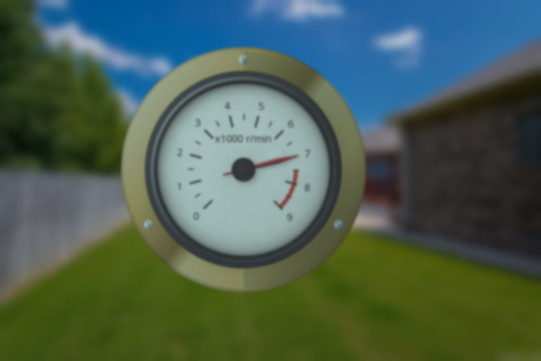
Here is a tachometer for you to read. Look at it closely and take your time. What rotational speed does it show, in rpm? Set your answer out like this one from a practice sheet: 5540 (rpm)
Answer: 7000 (rpm)
